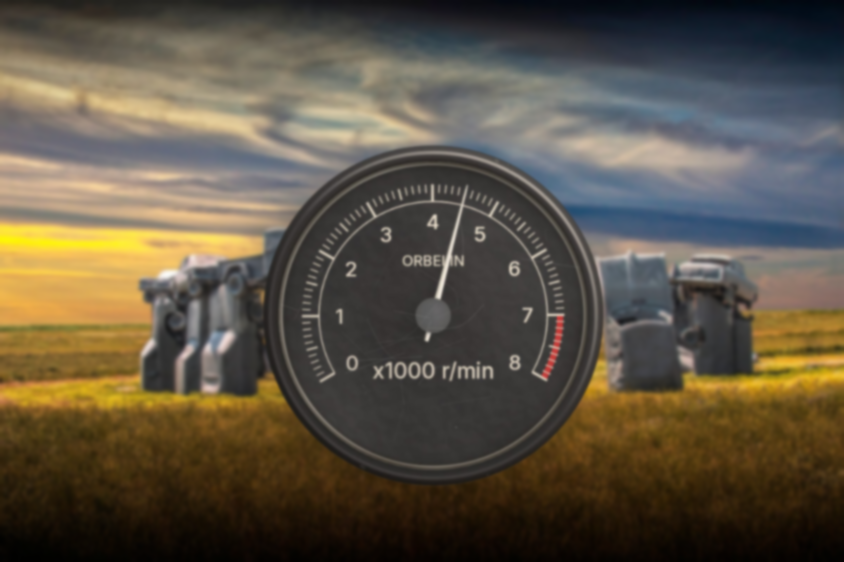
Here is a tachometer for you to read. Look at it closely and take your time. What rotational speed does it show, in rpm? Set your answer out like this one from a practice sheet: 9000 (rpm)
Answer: 4500 (rpm)
